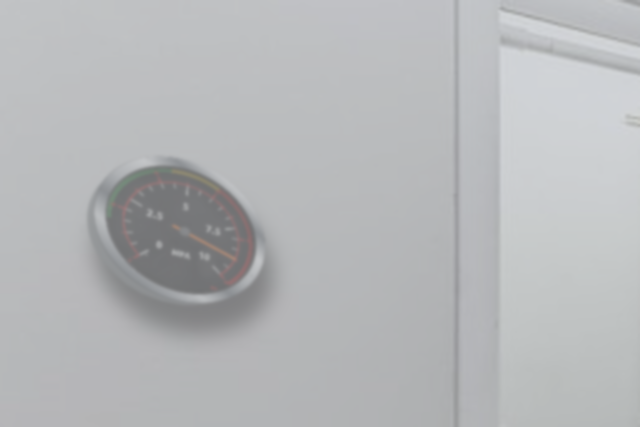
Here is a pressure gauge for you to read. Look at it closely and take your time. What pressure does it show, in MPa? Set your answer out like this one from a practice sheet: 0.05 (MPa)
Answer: 9 (MPa)
